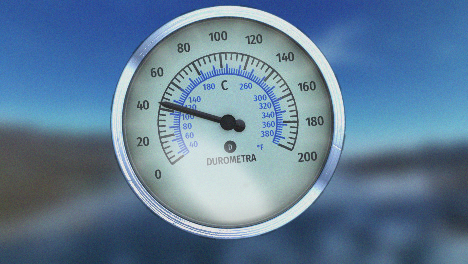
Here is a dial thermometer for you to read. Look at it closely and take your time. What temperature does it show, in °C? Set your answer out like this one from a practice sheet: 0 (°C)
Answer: 44 (°C)
